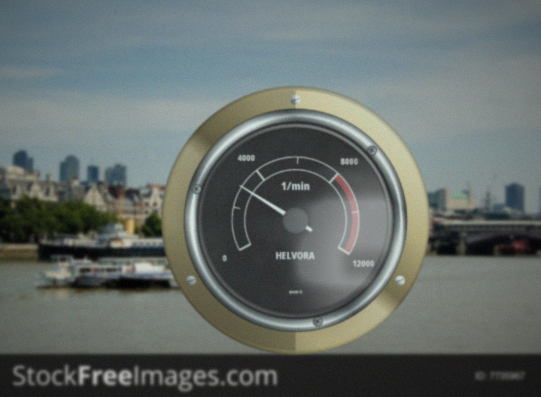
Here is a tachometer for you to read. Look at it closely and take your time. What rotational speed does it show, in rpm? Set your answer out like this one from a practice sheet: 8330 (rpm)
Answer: 3000 (rpm)
